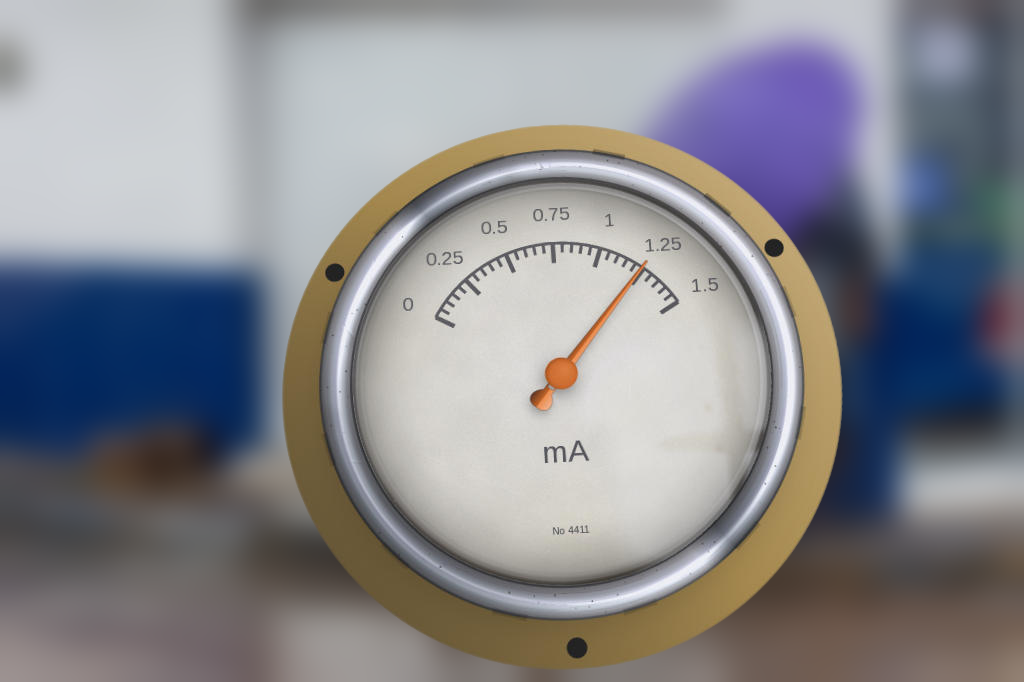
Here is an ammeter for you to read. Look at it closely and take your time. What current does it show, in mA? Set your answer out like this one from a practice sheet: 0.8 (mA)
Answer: 1.25 (mA)
